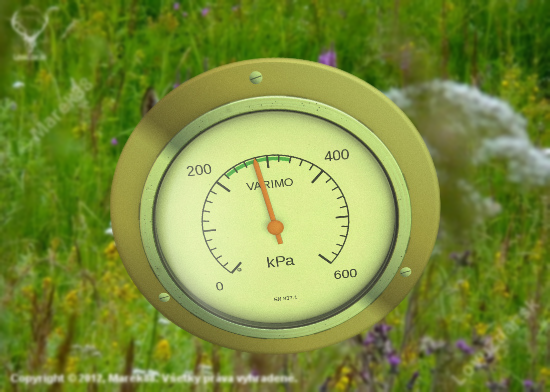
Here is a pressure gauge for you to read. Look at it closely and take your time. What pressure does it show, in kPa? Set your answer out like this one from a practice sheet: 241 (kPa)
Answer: 280 (kPa)
